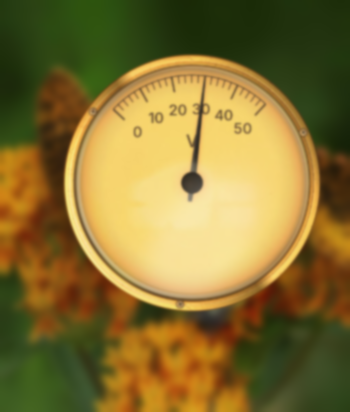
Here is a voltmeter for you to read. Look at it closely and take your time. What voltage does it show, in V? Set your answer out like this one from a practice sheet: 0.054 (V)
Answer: 30 (V)
